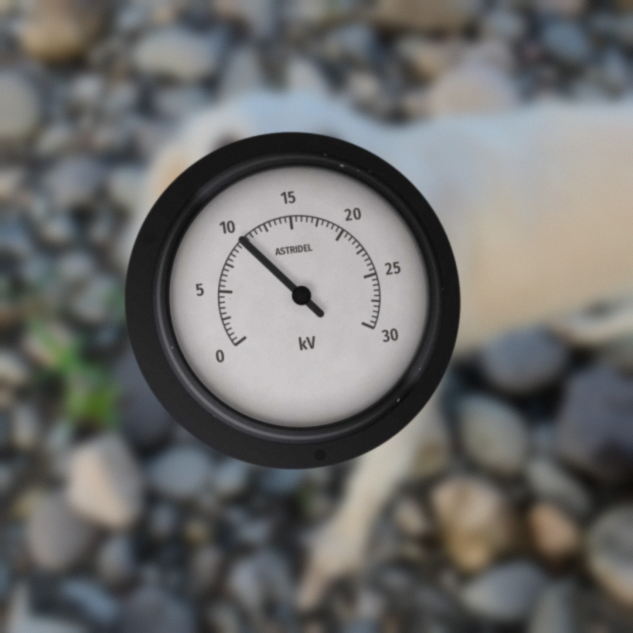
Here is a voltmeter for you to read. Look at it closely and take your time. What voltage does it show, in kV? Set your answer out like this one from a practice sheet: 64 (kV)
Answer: 10 (kV)
